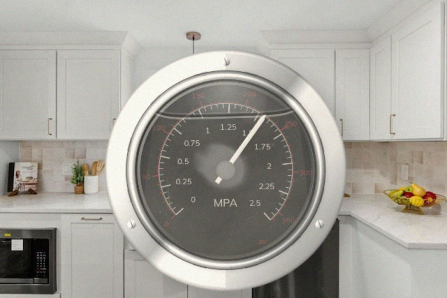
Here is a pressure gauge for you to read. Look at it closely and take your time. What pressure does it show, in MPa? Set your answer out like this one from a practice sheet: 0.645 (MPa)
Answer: 1.55 (MPa)
